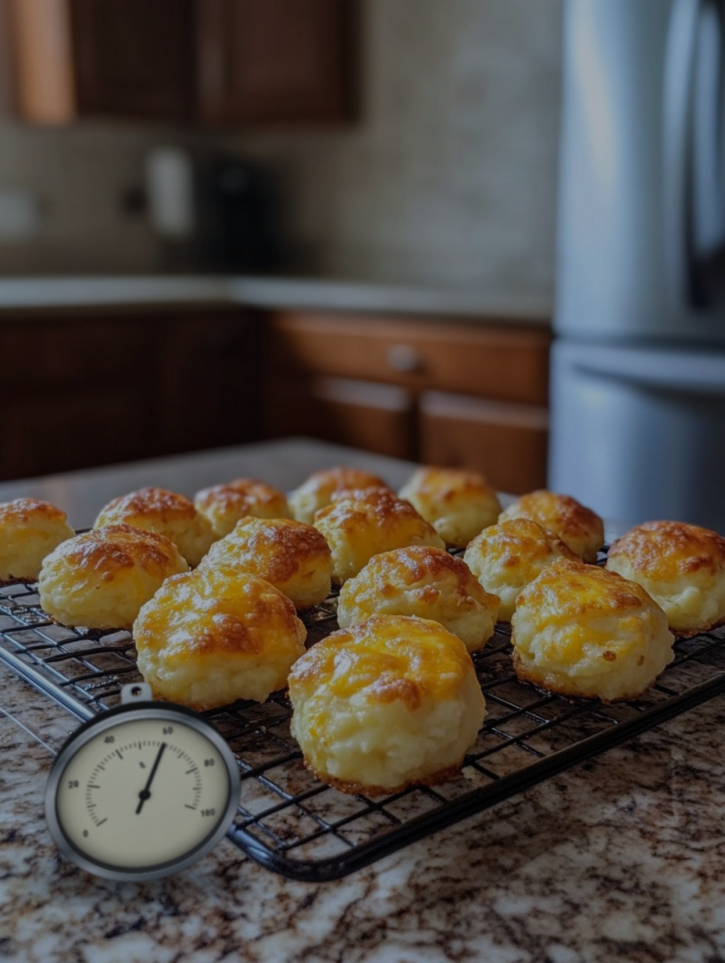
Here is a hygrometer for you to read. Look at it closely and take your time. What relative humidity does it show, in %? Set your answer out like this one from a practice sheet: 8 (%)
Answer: 60 (%)
